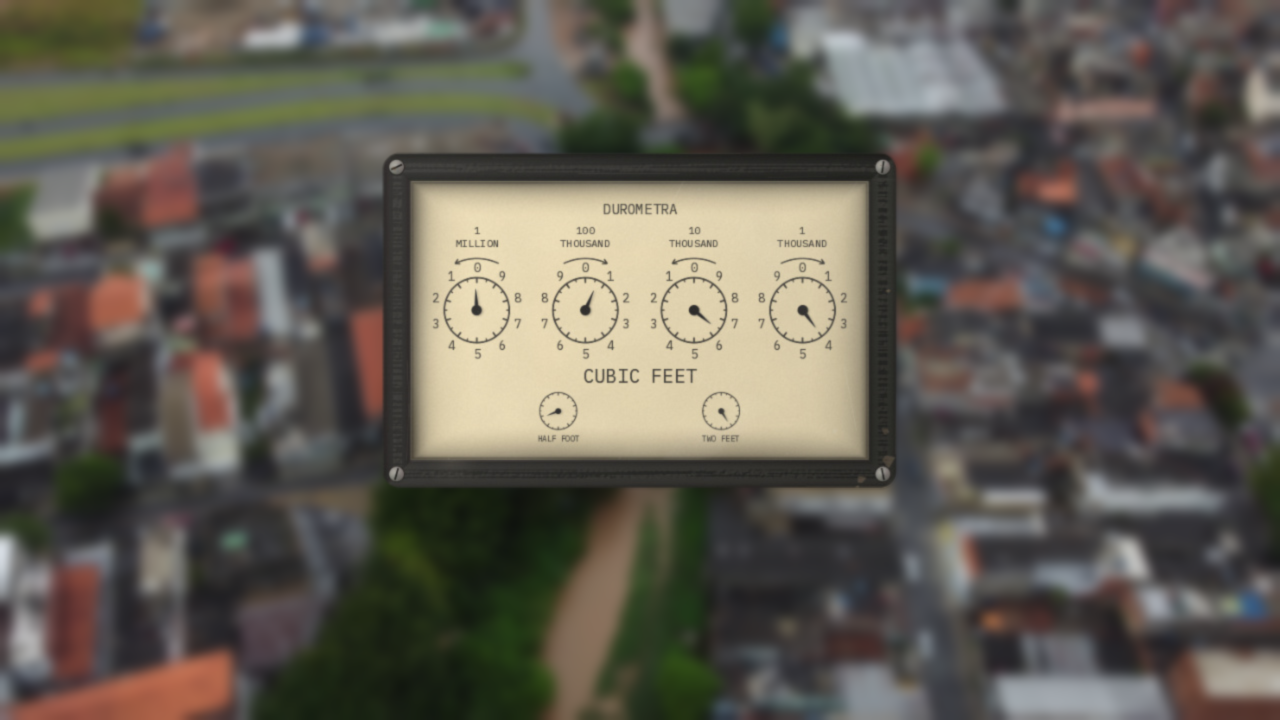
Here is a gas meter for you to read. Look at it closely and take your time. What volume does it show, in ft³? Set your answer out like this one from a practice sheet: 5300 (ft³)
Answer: 6400 (ft³)
